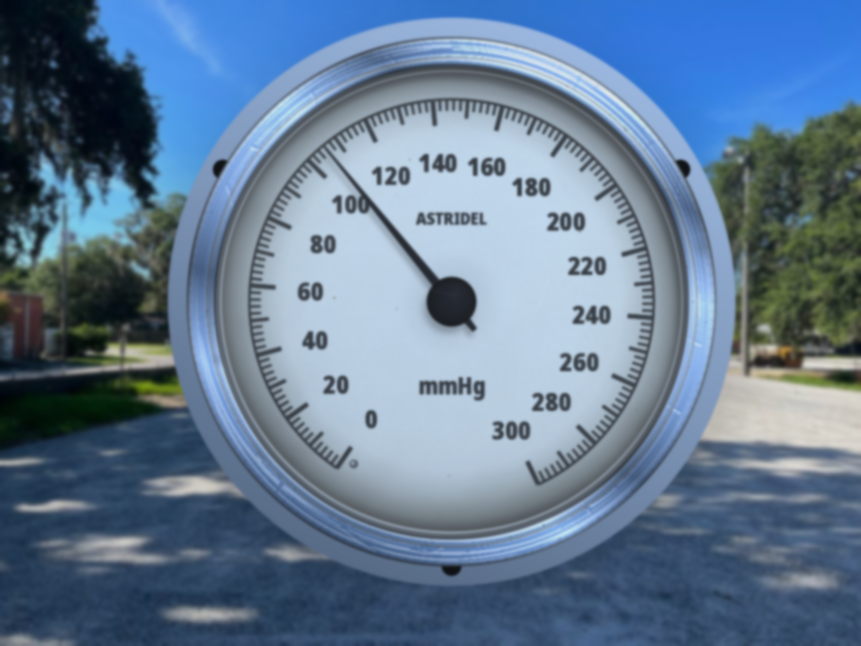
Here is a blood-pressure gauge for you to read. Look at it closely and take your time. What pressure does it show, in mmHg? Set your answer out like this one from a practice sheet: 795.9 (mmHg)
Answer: 106 (mmHg)
